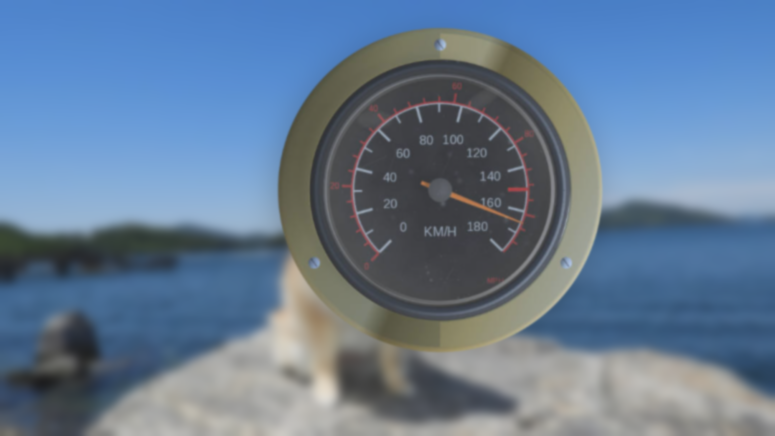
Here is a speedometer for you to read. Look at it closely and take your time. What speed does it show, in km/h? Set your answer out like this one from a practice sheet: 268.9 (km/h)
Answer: 165 (km/h)
